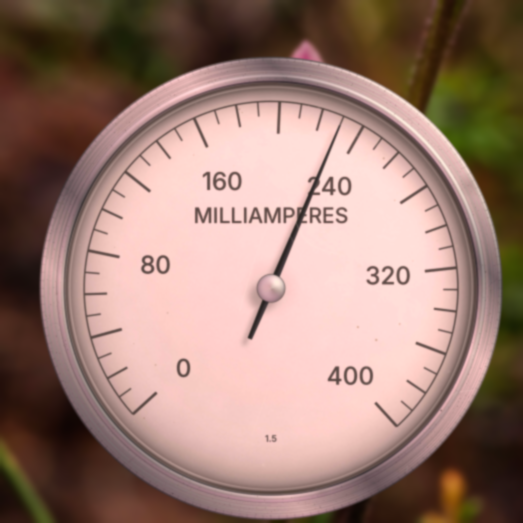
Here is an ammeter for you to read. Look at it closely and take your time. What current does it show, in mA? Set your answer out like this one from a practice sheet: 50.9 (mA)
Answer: 230 (mA)
